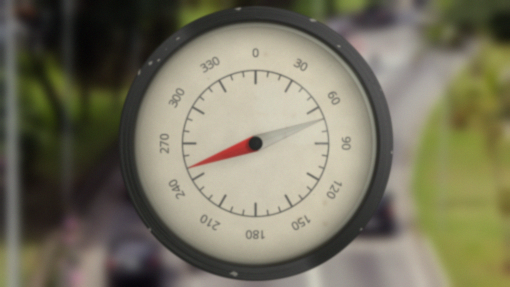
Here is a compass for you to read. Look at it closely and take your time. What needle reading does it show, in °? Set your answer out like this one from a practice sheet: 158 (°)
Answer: 250 (°)
